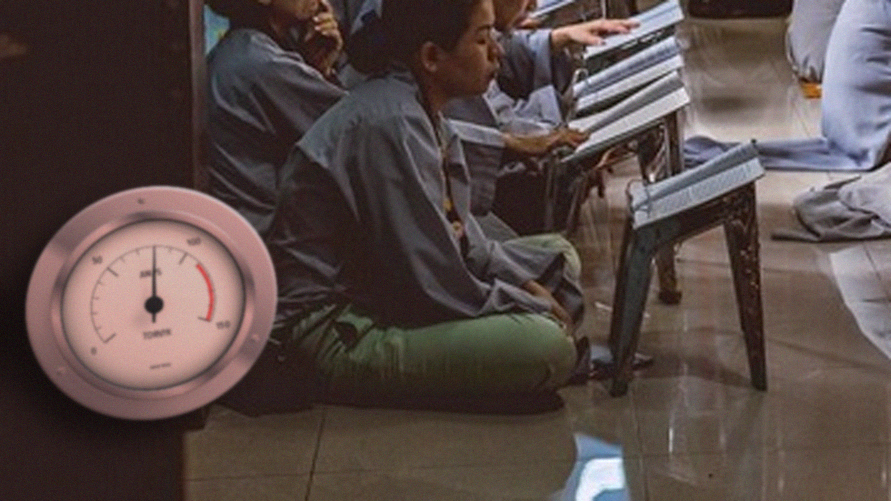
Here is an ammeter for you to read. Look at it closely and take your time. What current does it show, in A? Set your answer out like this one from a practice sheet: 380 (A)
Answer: 80 (A)
